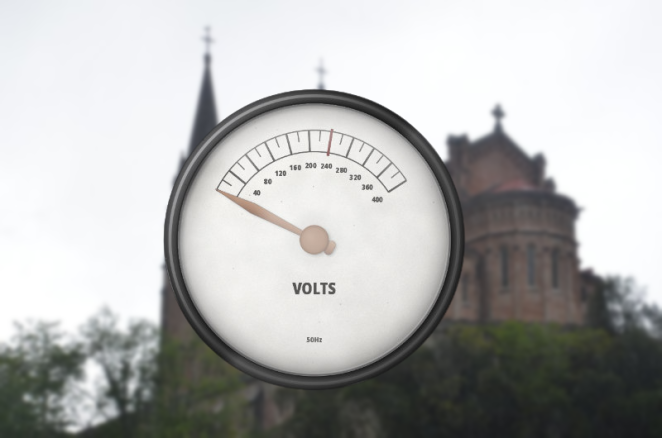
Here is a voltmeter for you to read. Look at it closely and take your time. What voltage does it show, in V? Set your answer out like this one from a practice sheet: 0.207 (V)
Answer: 0 (V)
